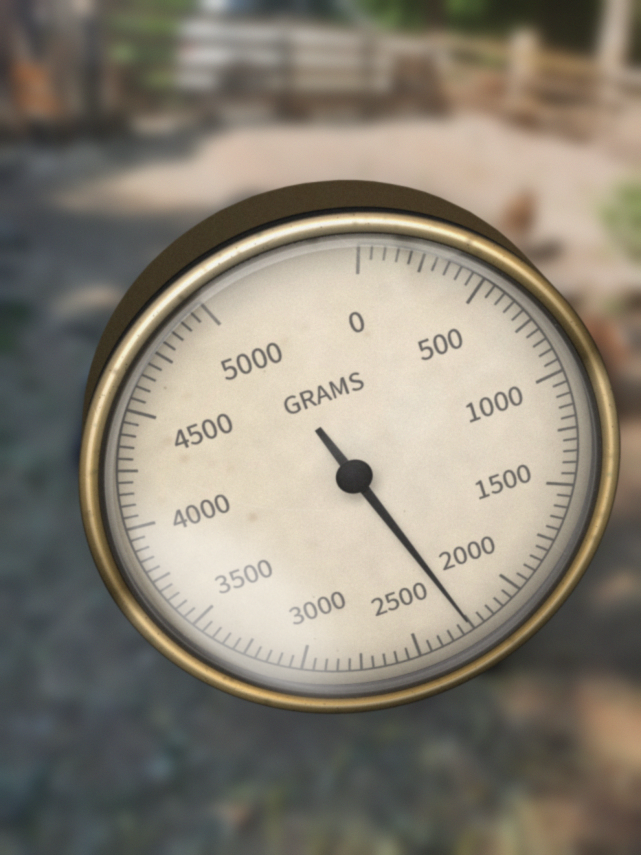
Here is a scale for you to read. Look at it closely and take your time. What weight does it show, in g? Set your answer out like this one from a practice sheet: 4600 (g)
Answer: 2250 (g)
